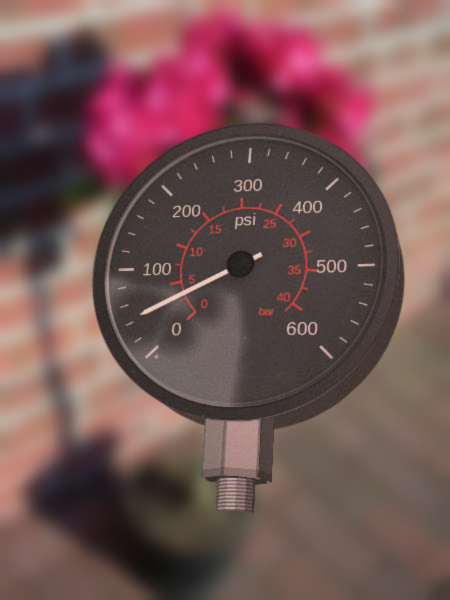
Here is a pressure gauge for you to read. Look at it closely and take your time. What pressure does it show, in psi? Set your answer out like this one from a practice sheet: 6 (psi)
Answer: 40 (psi)
